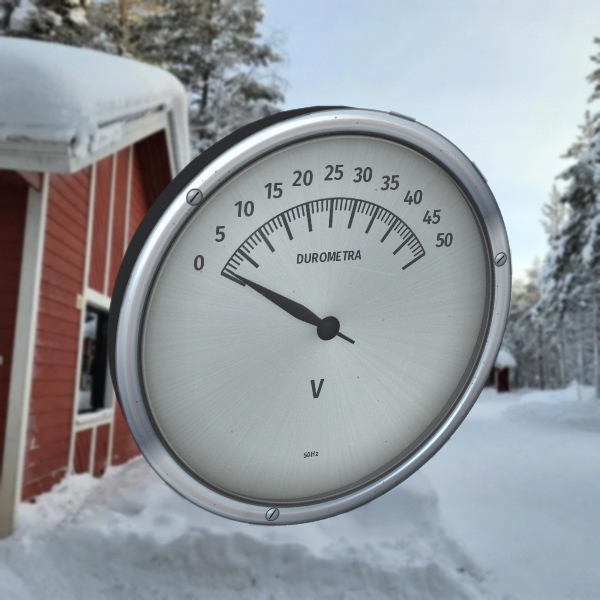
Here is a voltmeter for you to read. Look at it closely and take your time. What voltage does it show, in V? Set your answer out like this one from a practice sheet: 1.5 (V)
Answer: 1 (V)
